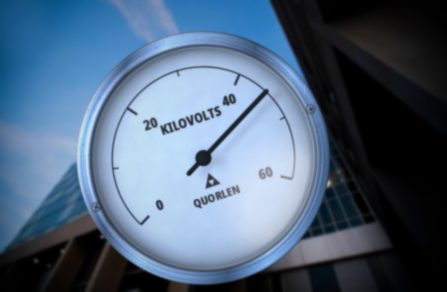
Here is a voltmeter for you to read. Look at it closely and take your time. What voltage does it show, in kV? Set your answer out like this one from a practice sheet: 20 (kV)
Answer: 45 (kV)
